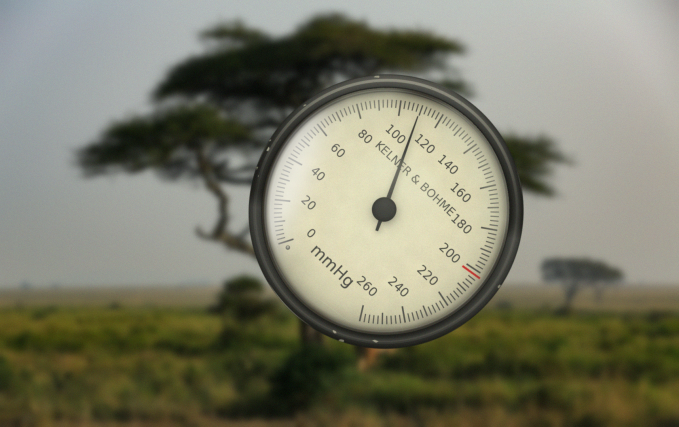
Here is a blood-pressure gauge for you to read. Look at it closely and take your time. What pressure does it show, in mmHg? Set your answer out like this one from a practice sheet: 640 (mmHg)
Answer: 110 (mmHg)
